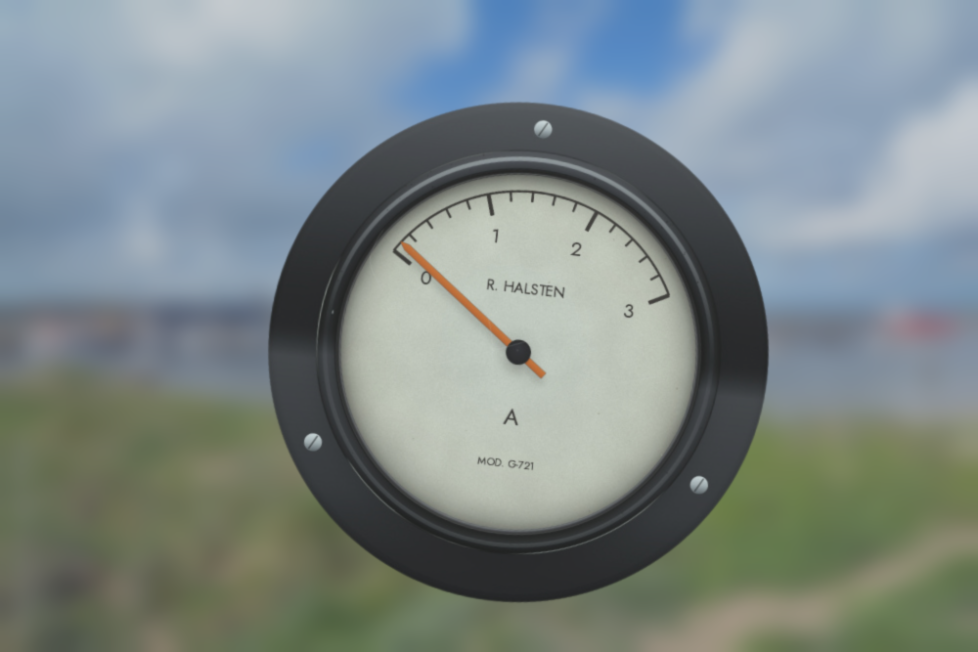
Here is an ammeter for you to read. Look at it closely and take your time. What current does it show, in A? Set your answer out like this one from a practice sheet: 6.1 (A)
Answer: 0.1 (A)
